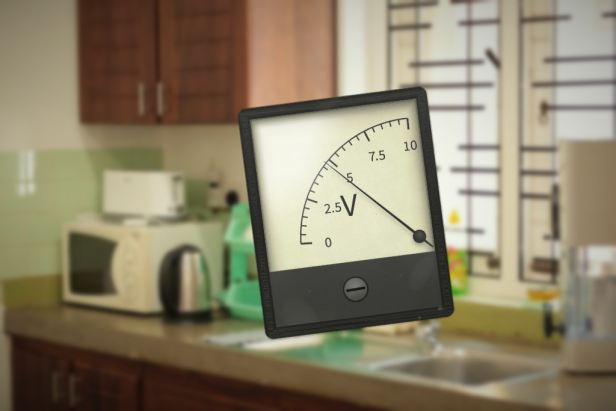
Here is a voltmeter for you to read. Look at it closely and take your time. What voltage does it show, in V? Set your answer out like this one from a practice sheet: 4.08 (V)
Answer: 4.75 (V)
